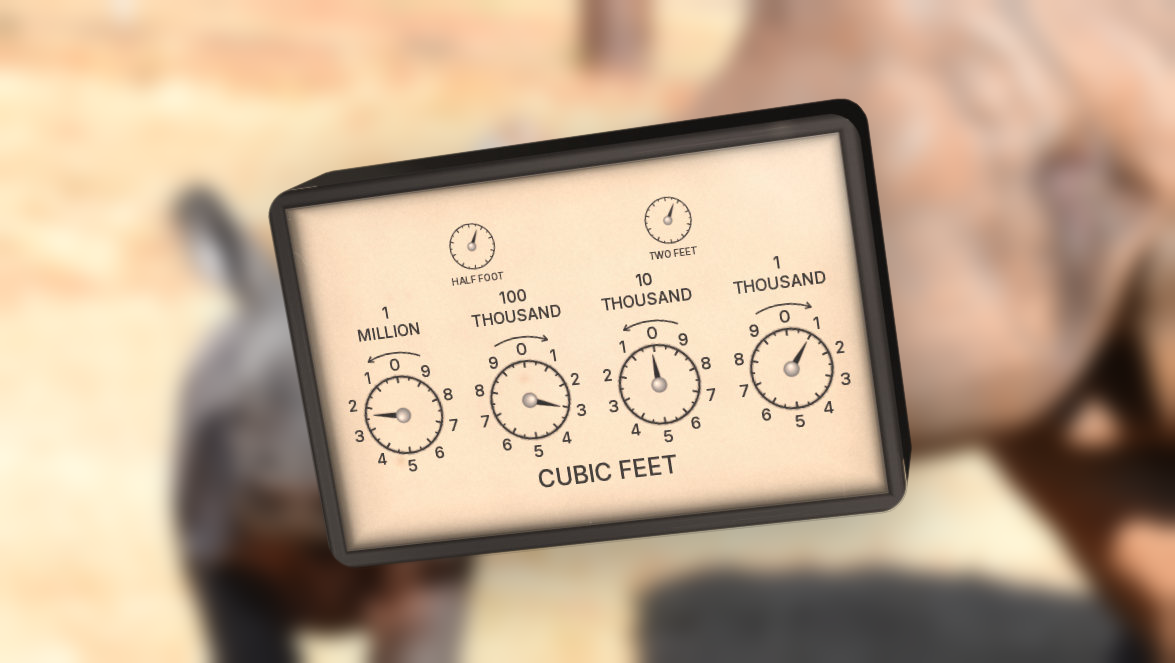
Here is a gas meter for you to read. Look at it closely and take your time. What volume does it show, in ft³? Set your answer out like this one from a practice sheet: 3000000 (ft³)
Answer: 230100 (ft³)
